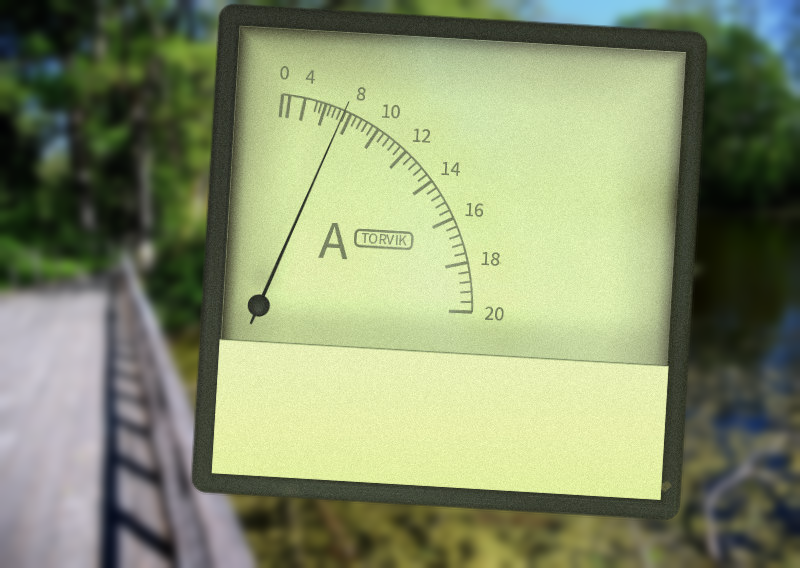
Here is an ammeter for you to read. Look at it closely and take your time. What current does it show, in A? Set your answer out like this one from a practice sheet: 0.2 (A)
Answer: 7.6 (A)
